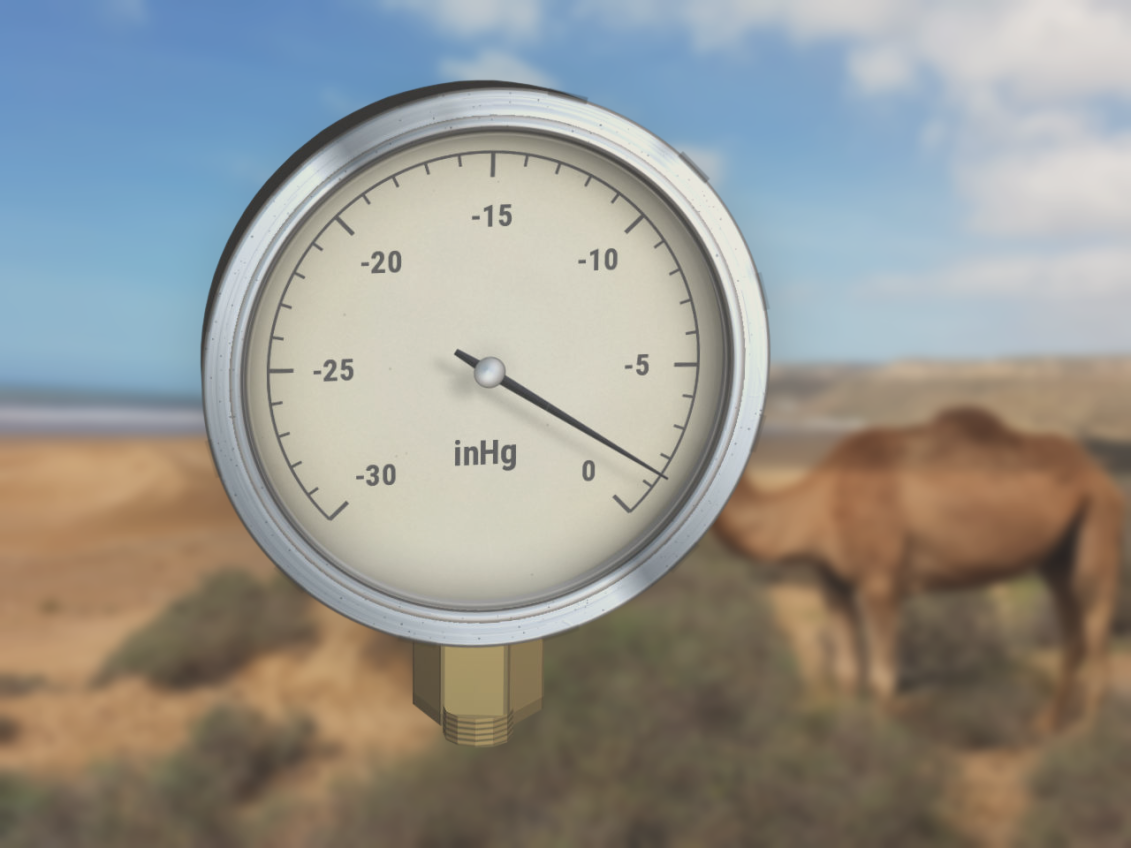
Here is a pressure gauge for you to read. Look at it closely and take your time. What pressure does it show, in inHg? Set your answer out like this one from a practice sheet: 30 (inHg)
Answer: -1.5 (inHg)
